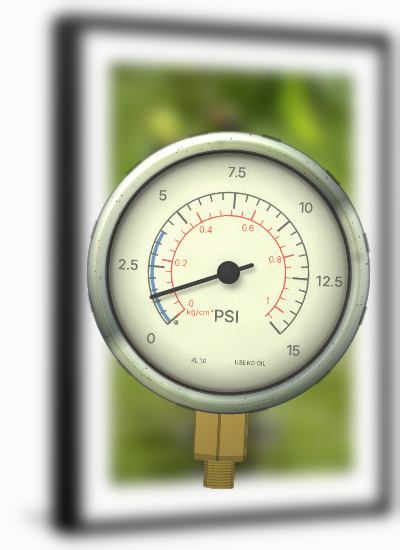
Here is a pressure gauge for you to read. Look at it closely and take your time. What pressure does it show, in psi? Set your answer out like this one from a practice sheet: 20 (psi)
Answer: 1.25 (psi)
